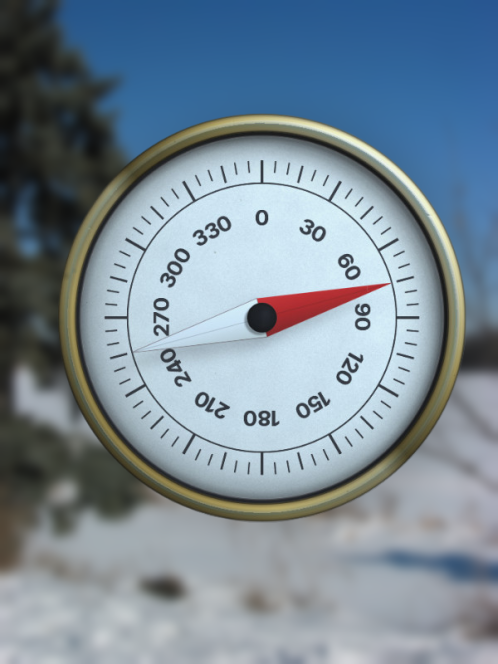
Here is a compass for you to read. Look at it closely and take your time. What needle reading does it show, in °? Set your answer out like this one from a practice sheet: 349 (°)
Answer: 75 (°)
